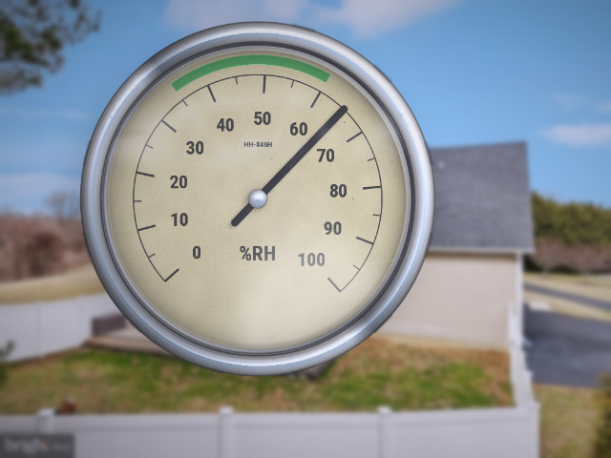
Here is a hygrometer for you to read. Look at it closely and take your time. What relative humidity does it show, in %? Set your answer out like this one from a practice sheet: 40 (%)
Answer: 65 (%)
